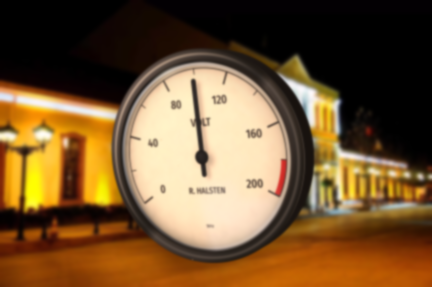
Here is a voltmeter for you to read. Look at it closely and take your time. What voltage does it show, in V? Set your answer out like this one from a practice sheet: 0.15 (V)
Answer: 100 (V)
